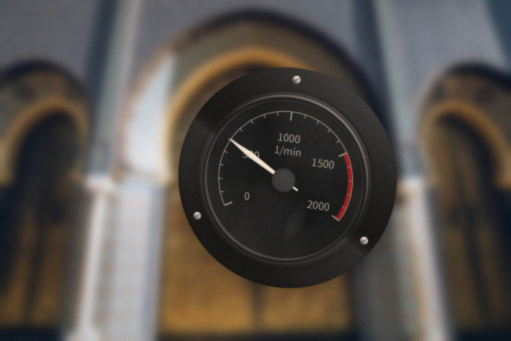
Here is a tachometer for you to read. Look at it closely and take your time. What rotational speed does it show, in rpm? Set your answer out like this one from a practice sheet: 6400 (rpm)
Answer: 500 (rpm)
